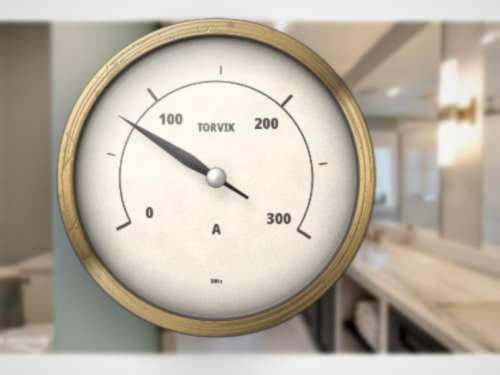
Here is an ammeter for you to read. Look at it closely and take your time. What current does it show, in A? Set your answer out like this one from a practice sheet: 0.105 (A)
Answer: 75 (A)
